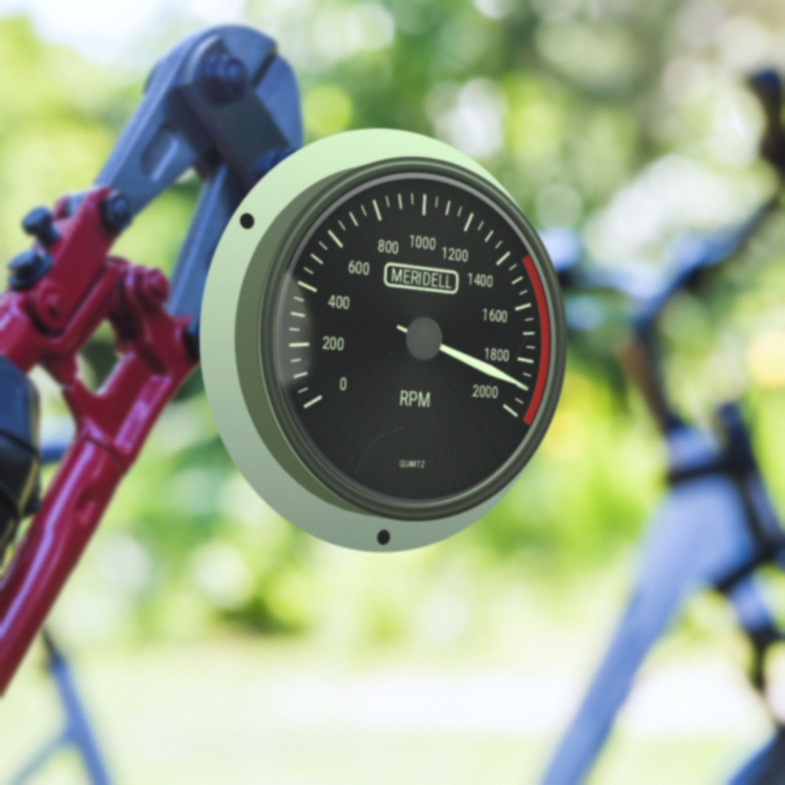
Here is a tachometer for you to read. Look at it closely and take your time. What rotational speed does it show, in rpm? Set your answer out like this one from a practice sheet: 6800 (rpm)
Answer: 1900 (rpm)
